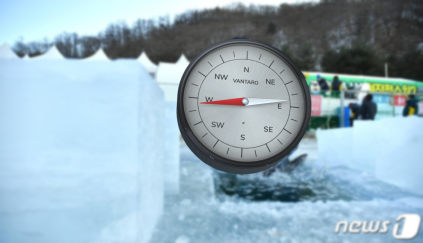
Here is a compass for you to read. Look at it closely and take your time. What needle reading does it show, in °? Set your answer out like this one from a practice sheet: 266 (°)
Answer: 262.5 (°)
